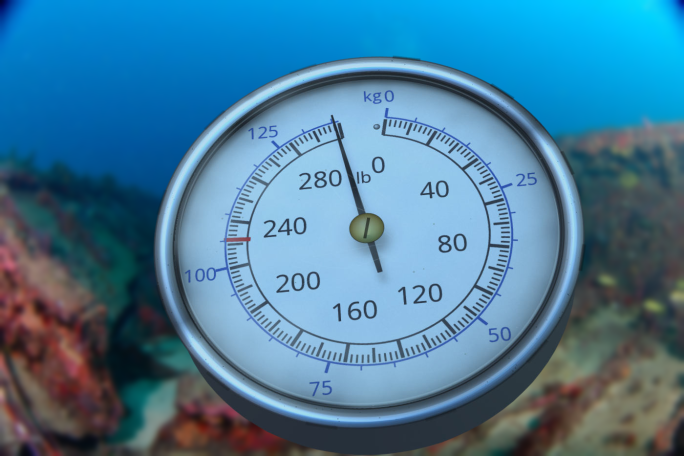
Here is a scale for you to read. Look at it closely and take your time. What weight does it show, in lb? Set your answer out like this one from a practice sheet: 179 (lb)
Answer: 298 (lb)
